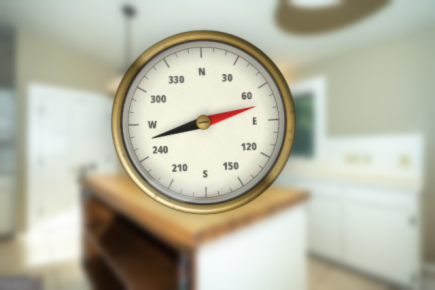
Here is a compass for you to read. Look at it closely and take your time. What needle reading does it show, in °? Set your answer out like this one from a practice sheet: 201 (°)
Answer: 75 (°)
